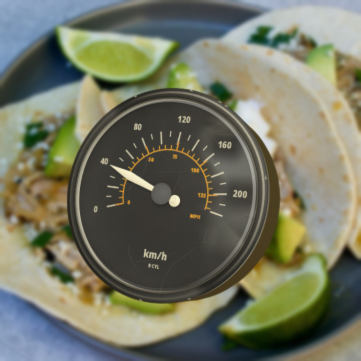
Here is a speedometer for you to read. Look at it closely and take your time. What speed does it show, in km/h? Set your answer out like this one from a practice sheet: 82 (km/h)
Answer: 40 (km/h)
